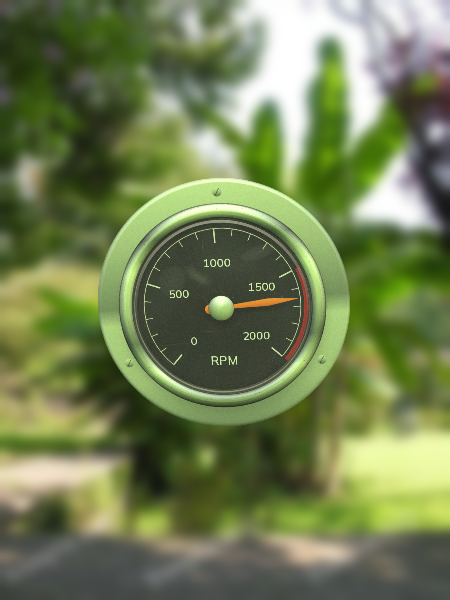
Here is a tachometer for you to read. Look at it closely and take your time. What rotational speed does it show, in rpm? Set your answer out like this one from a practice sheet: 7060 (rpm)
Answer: 1650 (rpm)
